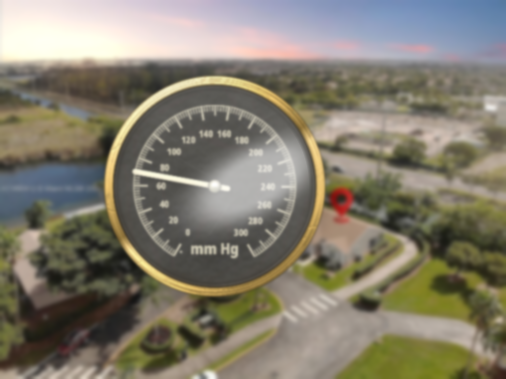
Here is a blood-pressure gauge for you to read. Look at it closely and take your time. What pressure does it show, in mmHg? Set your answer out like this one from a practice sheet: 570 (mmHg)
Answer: 70 (mmHg)
